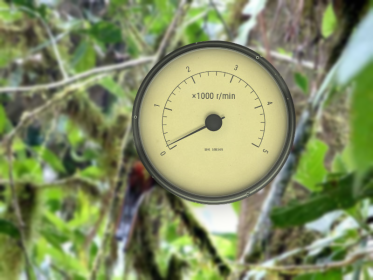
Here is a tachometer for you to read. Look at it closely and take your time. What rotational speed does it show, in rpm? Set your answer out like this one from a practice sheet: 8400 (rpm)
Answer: 100 (rpm)
